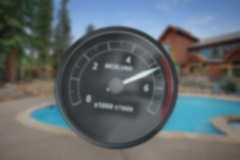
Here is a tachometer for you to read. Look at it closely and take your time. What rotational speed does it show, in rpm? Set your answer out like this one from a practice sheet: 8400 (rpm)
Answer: 5250 (rpm)
